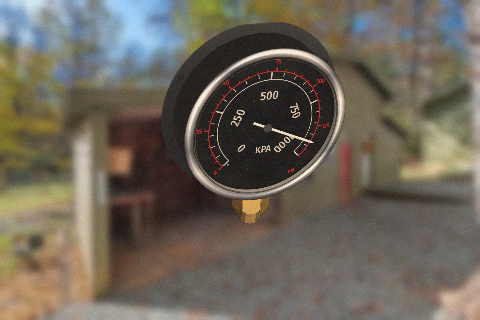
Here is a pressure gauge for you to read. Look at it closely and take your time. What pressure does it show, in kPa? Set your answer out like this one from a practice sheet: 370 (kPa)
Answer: 925 (kPa)
